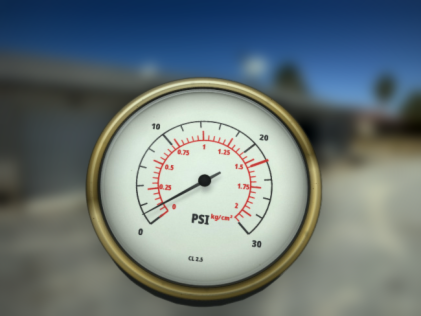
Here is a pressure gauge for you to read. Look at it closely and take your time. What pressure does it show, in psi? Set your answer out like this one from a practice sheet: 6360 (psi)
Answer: 1 (psi)
